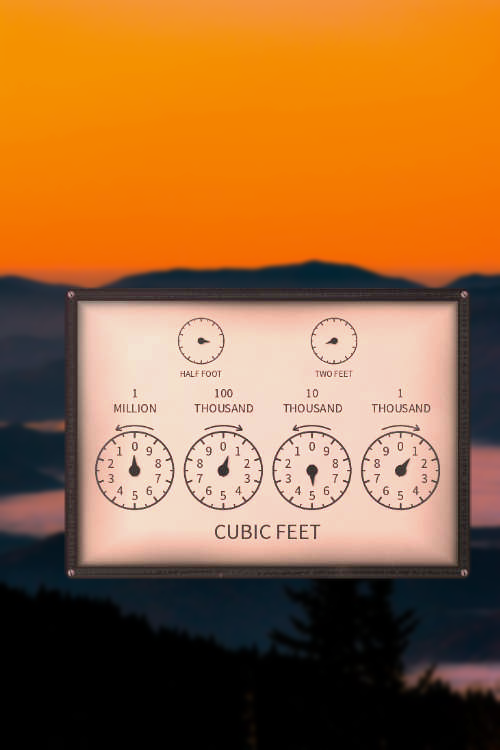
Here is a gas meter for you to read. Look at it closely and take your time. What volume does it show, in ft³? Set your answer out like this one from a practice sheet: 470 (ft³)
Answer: 5100 (ft³)
